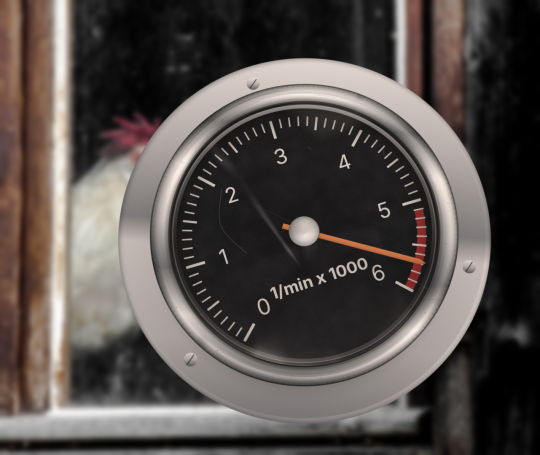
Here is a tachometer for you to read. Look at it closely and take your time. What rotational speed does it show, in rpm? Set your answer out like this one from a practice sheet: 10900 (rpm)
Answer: 5700 (rpm)
